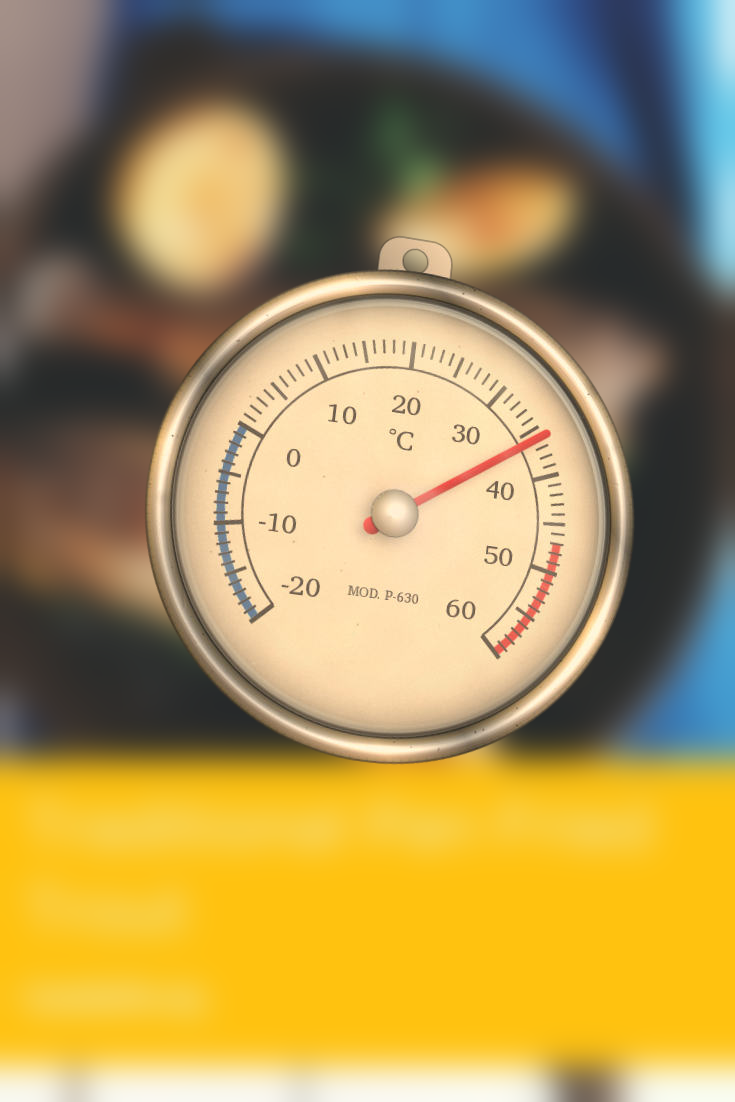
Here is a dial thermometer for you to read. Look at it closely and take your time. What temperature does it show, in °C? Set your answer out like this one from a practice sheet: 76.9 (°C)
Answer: 36 (°C)
